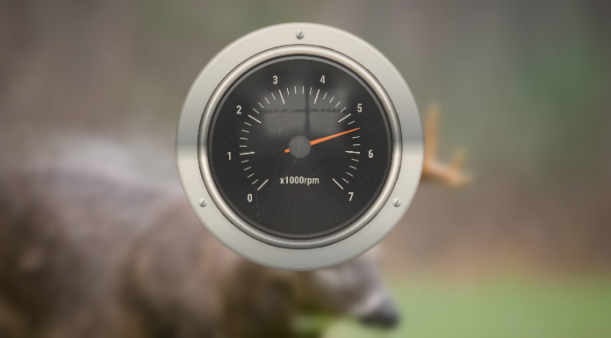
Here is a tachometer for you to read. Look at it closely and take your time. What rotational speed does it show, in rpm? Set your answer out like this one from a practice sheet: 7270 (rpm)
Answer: 5400 (rpm)
